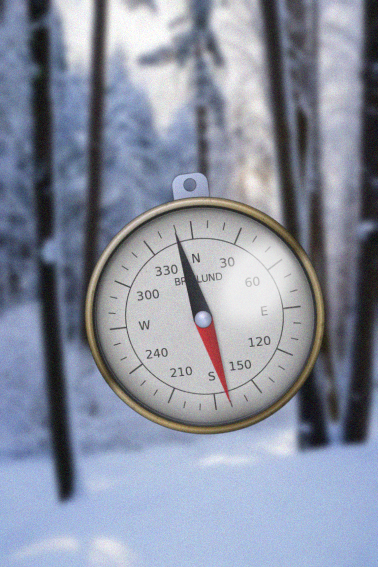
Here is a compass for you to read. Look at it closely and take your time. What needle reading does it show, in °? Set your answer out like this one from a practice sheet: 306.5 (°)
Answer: 170 (°)
